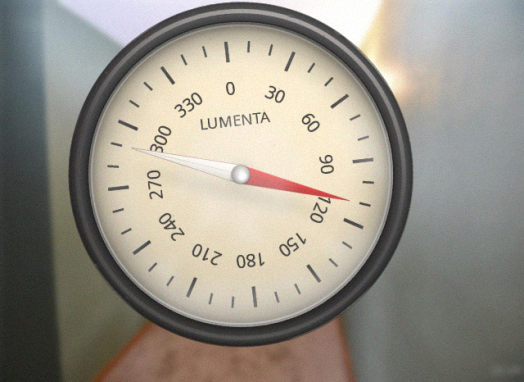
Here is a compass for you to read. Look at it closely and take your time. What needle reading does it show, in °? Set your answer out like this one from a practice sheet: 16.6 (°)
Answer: 110 (°)
